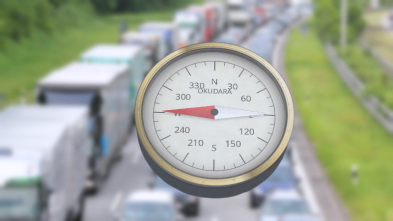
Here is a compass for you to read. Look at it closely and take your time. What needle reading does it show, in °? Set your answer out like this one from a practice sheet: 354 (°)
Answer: 270 (°)
